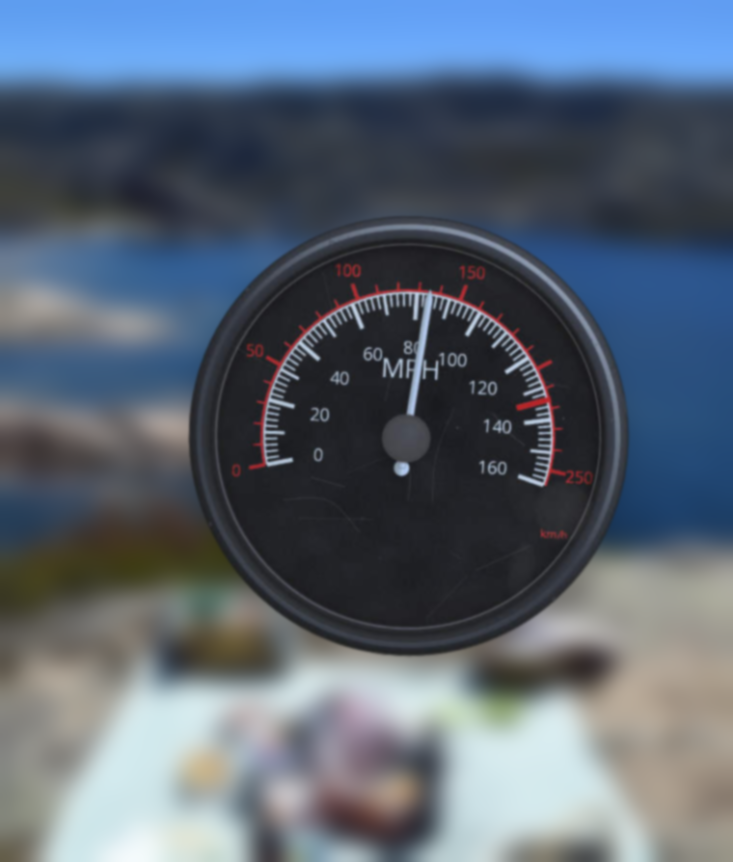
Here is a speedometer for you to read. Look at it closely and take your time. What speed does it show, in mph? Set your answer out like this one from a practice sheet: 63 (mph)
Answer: 84 (mph)
